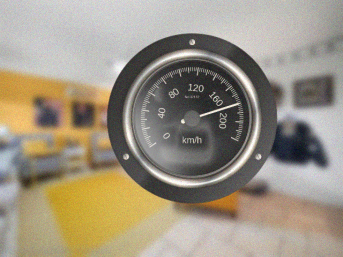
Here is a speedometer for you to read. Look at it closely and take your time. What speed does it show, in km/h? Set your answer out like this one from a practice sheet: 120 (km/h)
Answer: 180 (km/h)
